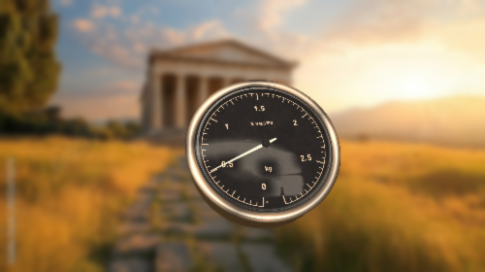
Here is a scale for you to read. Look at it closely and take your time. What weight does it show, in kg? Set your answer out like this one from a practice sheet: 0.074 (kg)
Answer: 0.5 (kg)
